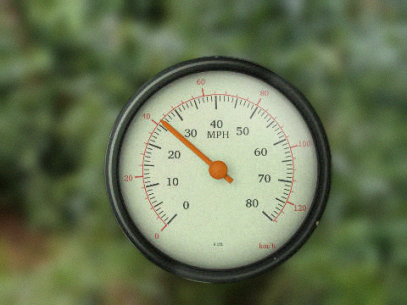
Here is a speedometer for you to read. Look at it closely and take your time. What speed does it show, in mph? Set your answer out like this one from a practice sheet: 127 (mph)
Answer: 26 (mph)
